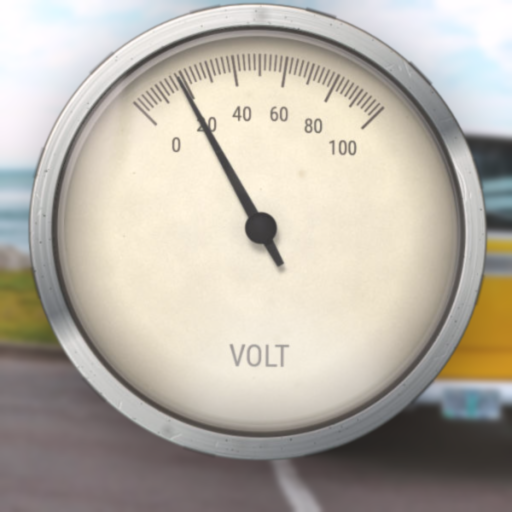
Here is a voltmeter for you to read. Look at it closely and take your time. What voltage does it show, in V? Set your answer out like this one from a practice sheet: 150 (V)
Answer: 18 (V)
